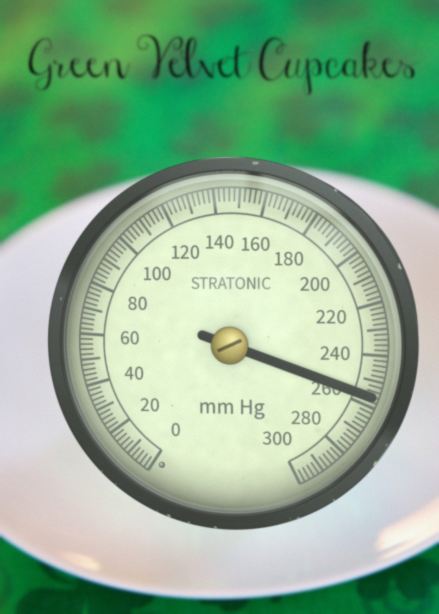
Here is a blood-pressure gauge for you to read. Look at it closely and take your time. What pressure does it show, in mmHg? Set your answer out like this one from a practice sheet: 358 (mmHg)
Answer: 256 (mmHg)
